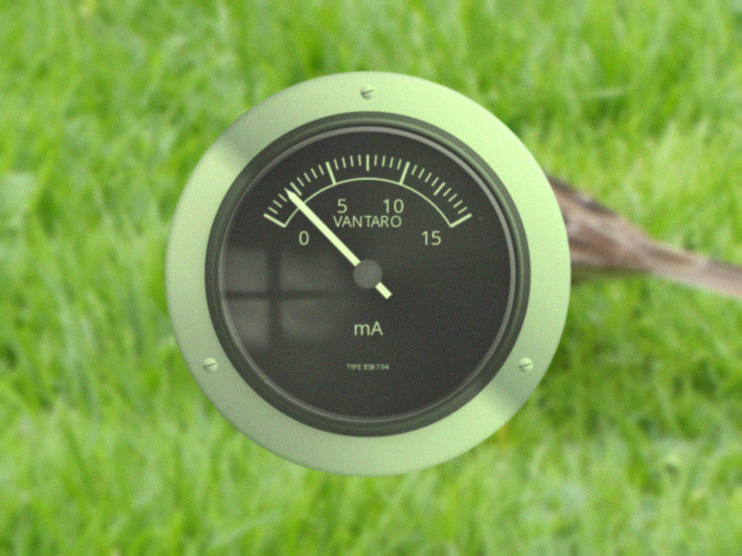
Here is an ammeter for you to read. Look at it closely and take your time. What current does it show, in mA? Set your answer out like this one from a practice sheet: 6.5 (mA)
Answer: 2 (mA)
